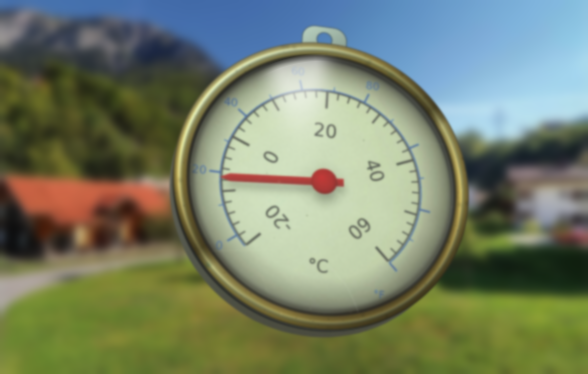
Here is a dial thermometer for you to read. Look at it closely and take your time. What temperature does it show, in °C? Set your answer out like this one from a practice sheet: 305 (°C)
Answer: -8 (°C)
